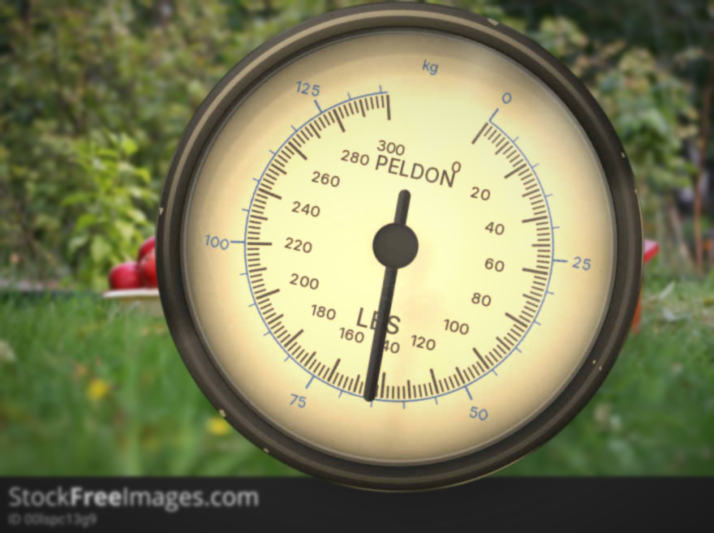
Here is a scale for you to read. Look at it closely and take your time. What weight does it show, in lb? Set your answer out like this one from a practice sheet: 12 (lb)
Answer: 144 (lb)
